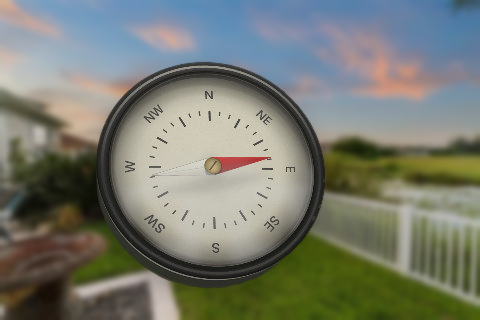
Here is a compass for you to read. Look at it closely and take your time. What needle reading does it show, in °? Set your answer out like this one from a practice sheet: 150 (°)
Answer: 80 (°)
